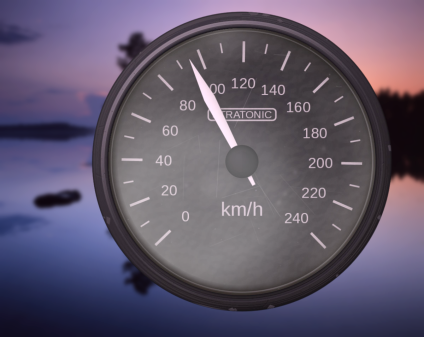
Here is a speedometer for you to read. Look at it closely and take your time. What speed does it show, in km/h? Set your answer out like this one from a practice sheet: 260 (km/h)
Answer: 95 (km/h)
